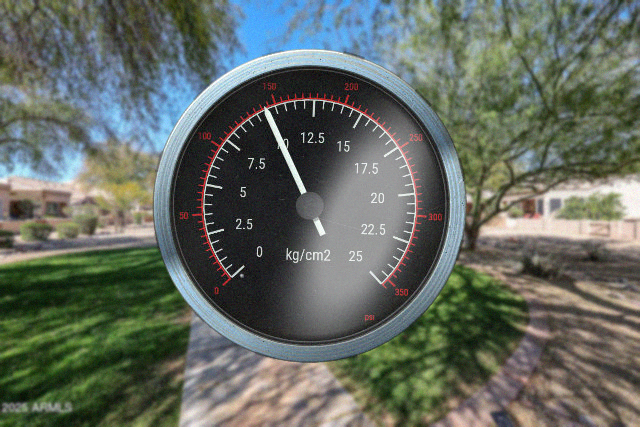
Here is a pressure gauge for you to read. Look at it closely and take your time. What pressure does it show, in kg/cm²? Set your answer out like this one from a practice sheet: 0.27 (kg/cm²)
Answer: 10 (kg/cm²)
